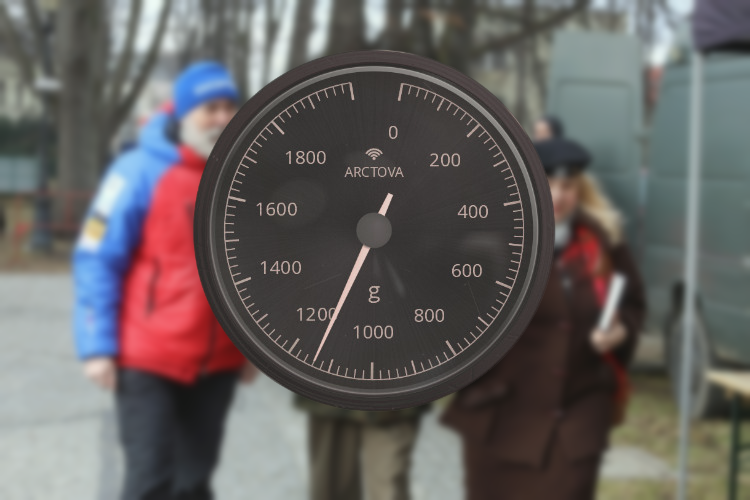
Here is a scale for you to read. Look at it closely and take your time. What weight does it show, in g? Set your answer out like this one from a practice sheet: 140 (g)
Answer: 1140 (g)
